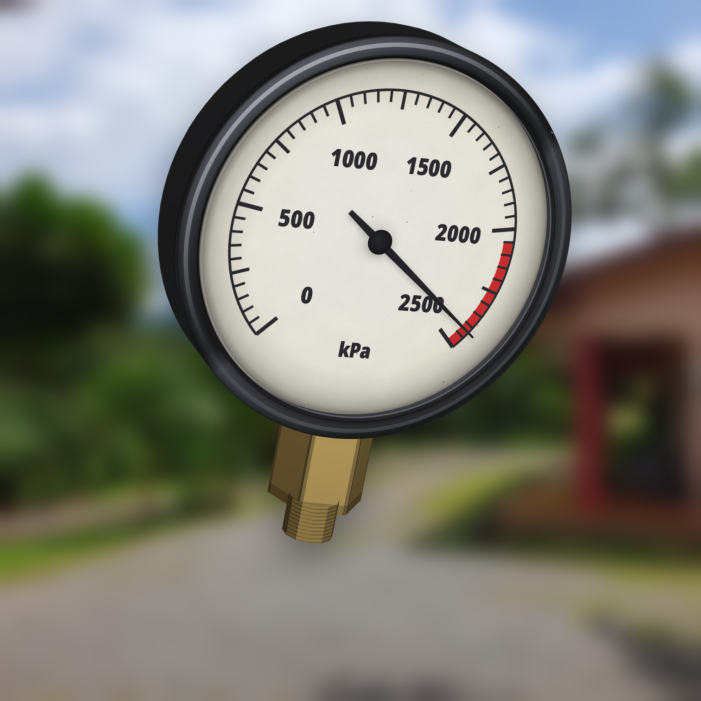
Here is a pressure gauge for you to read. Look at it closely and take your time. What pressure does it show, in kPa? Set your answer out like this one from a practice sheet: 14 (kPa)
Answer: 2425 (kPa)
